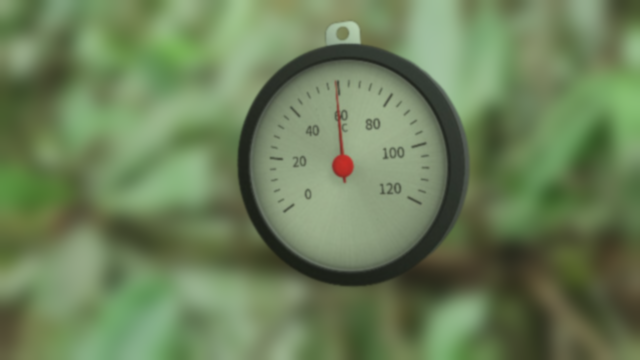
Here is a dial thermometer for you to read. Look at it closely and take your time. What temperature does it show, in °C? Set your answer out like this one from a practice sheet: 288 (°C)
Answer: 60 (°C)
